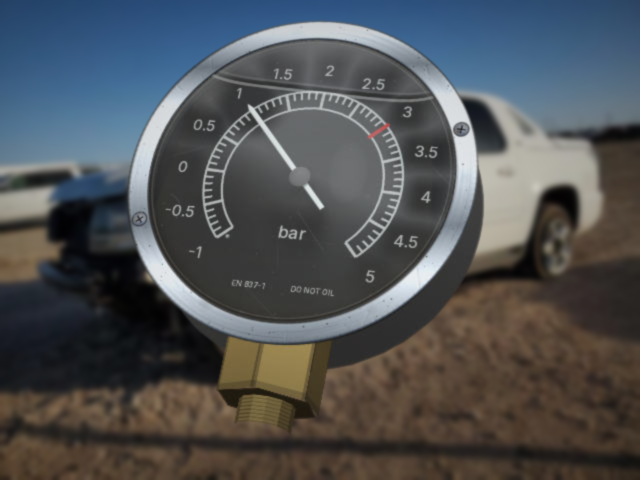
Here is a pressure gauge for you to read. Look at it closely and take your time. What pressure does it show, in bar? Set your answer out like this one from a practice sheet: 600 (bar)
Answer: 1 (bar)
